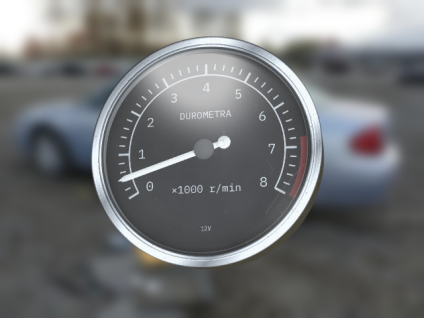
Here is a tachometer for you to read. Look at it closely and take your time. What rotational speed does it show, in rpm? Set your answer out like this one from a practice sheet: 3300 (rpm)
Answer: 400 (rpm)
